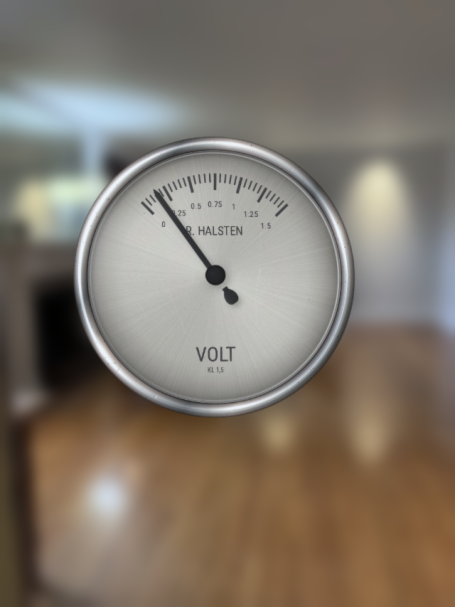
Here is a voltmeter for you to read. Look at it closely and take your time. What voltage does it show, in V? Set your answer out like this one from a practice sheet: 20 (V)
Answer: 0.15 (V)
